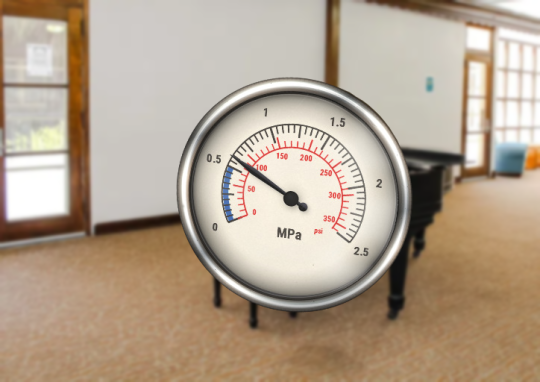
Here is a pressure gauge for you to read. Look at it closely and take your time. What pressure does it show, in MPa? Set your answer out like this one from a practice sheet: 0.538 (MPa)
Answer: 0.6 (MPa)
